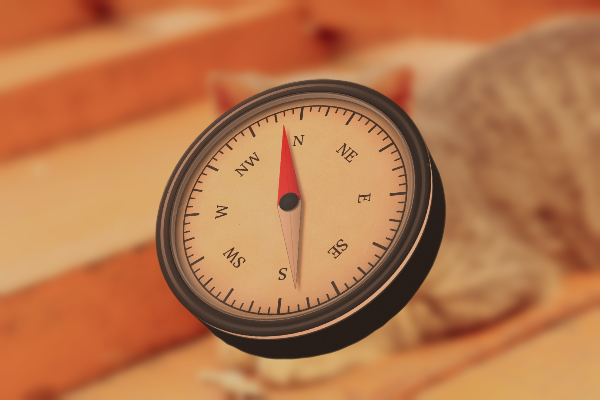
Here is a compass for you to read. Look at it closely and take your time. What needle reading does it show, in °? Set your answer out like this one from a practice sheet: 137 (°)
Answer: 350 (°)
